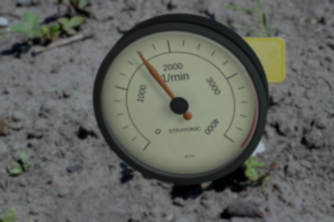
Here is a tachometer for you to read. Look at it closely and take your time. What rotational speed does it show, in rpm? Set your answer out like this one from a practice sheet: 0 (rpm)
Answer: 1600 (rpm)
